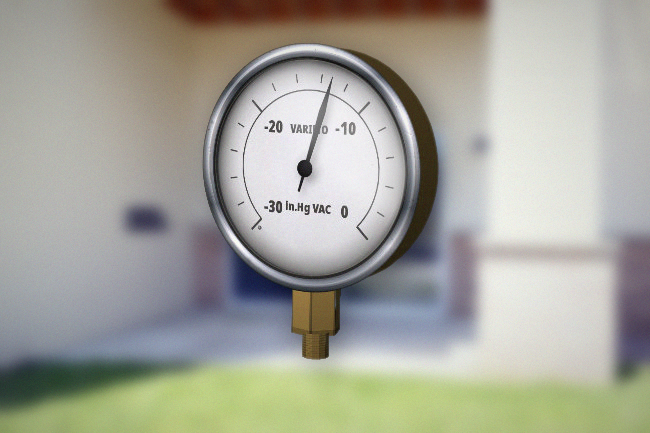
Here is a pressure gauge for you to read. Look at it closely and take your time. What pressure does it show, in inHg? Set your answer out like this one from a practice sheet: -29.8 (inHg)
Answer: -13 (inHg)
